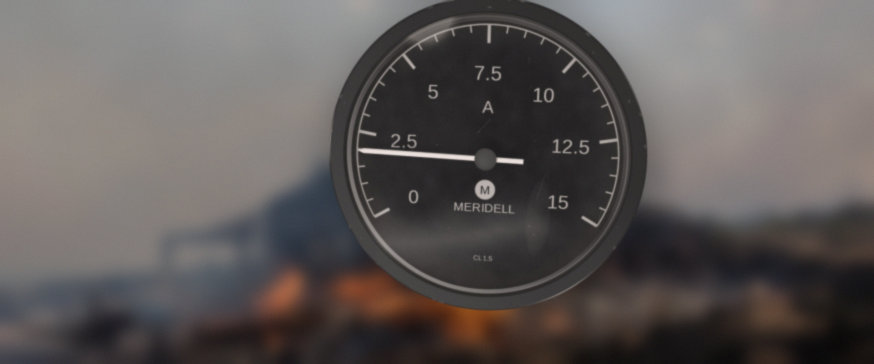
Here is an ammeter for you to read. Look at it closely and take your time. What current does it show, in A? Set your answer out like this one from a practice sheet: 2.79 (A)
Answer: 2 (A)
